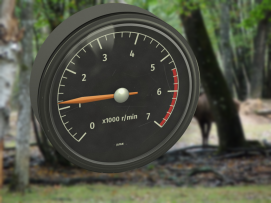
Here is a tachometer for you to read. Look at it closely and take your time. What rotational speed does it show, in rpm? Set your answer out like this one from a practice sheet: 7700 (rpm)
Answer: 1200 (rpm)
